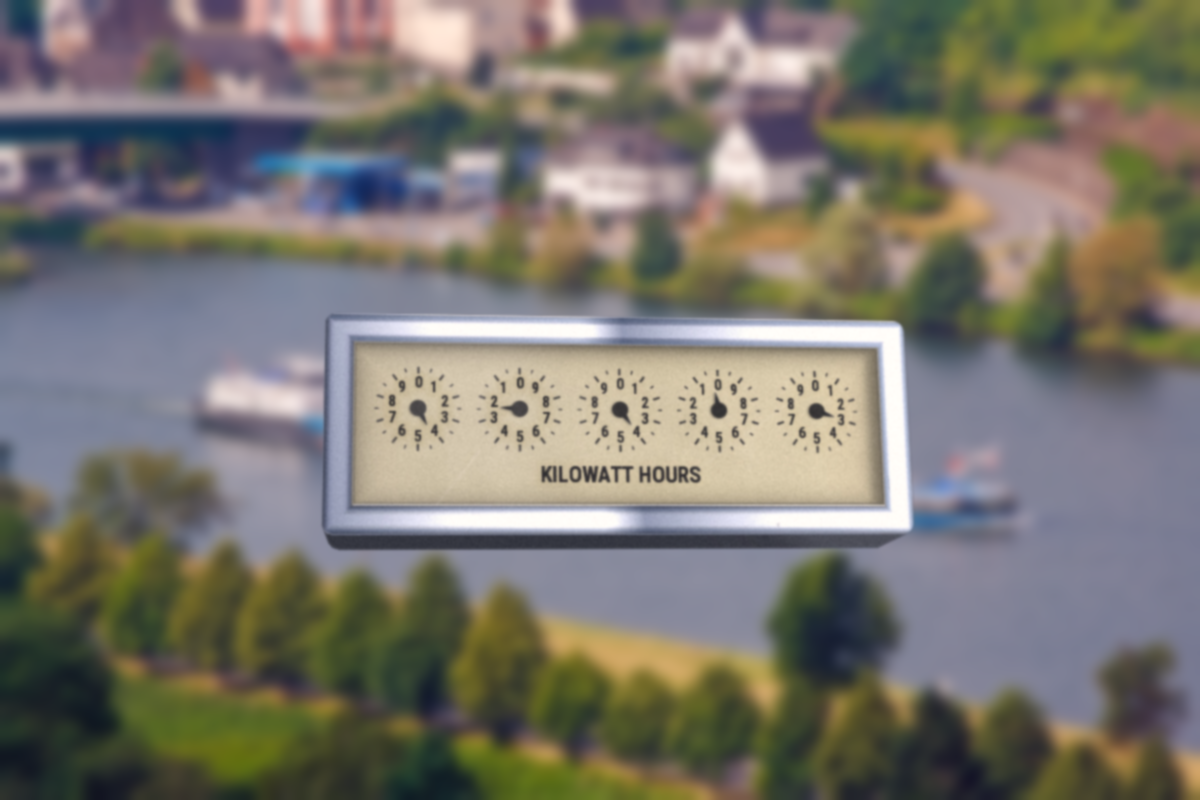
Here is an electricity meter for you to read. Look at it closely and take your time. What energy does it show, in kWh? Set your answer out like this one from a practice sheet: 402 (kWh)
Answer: 42403 (kWh)
